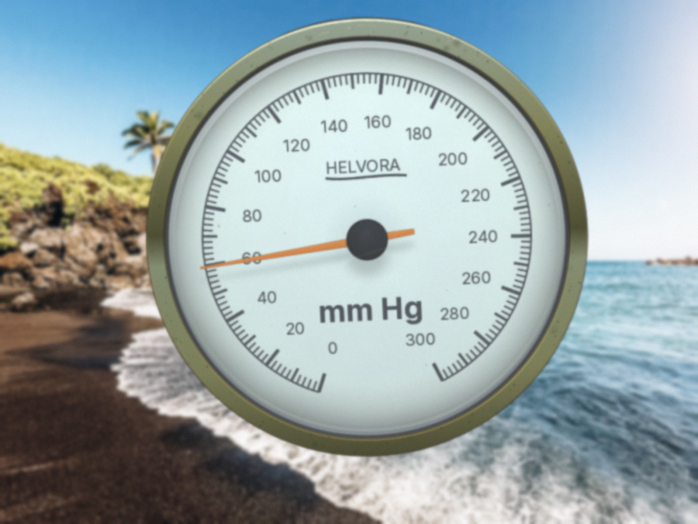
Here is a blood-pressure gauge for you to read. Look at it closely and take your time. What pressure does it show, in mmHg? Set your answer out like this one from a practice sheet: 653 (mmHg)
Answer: 60 (mmHg)
